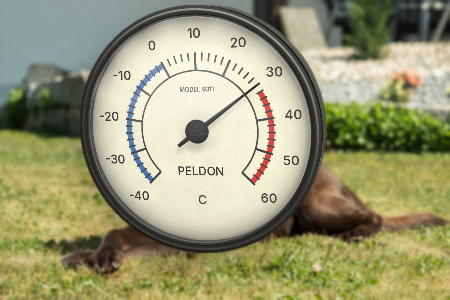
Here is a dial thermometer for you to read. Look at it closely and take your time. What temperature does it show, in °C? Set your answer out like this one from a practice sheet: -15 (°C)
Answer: 30 (°C)
